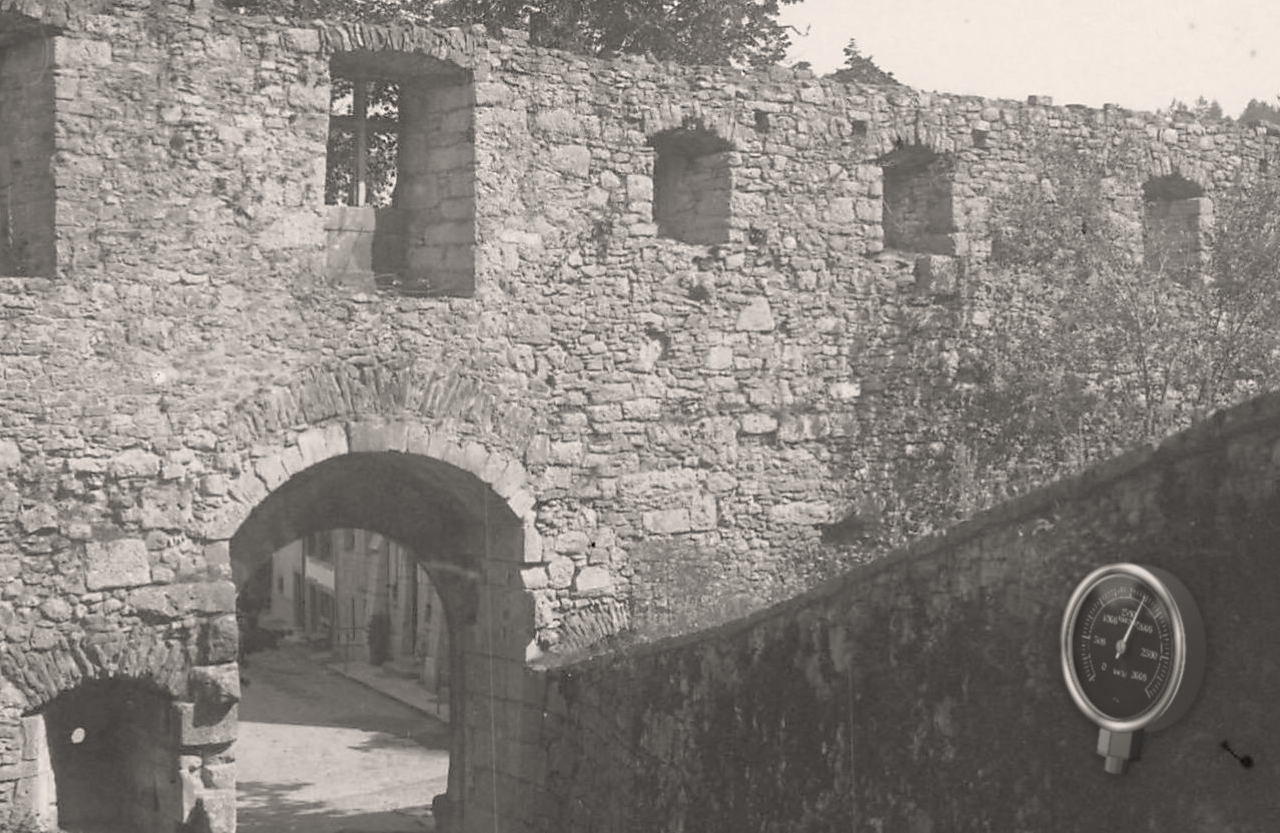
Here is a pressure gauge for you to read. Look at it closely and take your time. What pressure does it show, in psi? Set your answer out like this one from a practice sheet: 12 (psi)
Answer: 1750 (psi)
